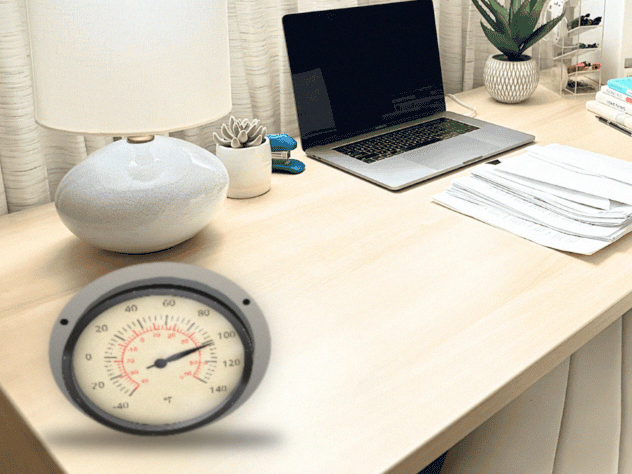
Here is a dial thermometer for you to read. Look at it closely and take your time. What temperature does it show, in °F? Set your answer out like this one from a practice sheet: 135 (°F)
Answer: 100 (°F)
